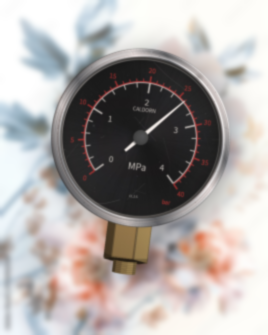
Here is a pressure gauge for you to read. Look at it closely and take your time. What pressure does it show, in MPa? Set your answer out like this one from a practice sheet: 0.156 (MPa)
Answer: 2.6 (MPa)
